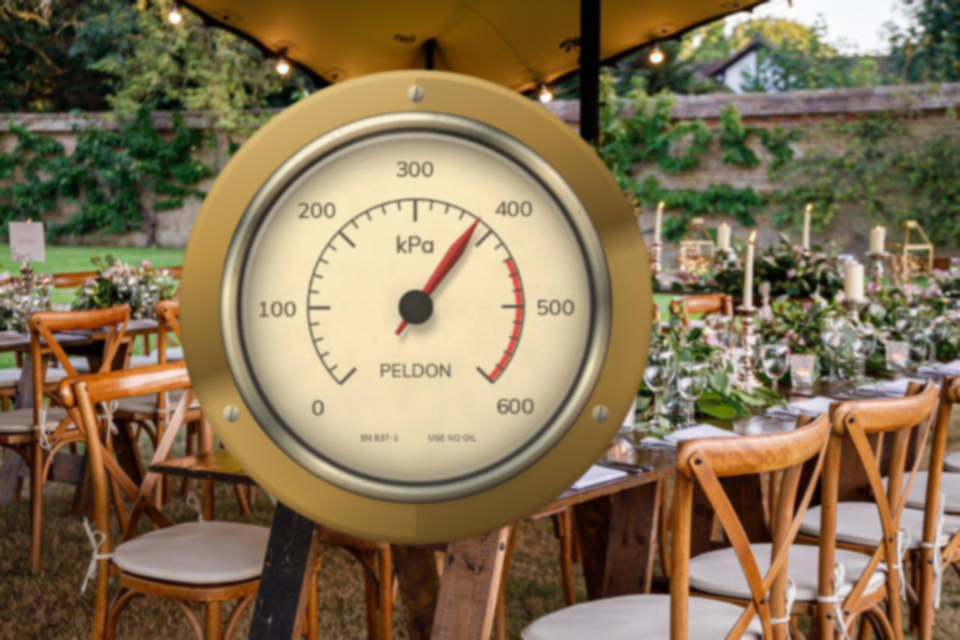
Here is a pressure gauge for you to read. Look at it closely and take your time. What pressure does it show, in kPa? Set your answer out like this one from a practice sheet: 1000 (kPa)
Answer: 380 (kPa)
